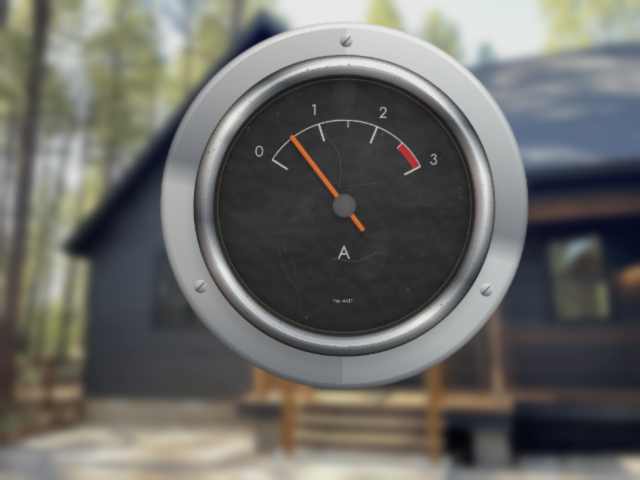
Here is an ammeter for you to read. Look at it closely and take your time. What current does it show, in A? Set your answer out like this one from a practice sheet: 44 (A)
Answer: 0.5 (A)
